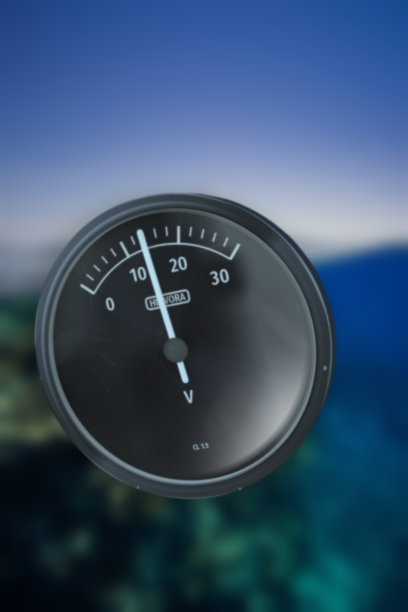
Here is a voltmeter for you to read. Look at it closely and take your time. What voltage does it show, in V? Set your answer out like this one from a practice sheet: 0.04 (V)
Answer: 14 (V)
